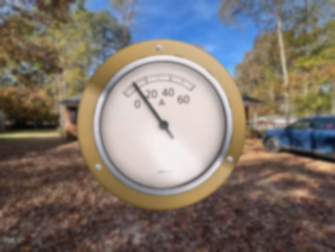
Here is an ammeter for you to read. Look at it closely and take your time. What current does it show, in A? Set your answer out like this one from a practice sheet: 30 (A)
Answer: 10 (A)
